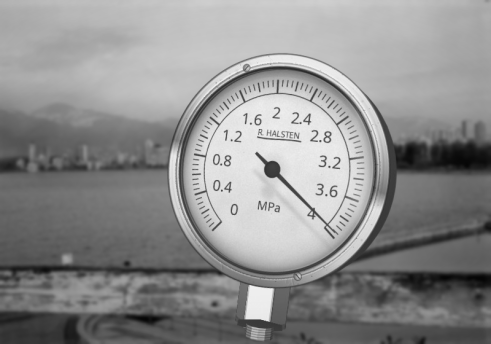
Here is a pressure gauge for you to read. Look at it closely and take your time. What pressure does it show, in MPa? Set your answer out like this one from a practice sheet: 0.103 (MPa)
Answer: 3.95 (MPa)
